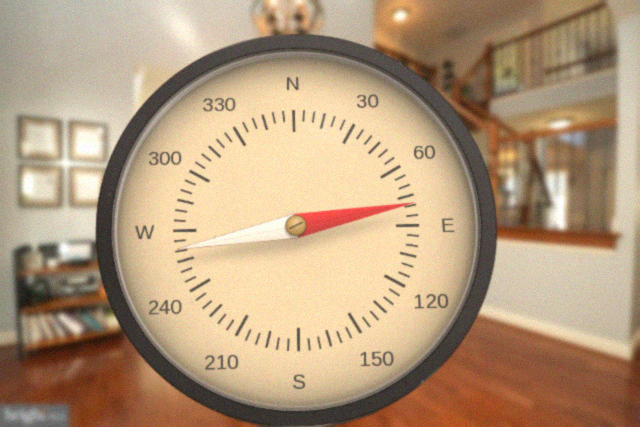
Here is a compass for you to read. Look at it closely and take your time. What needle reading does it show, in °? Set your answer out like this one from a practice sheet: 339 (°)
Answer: 80 (°)
